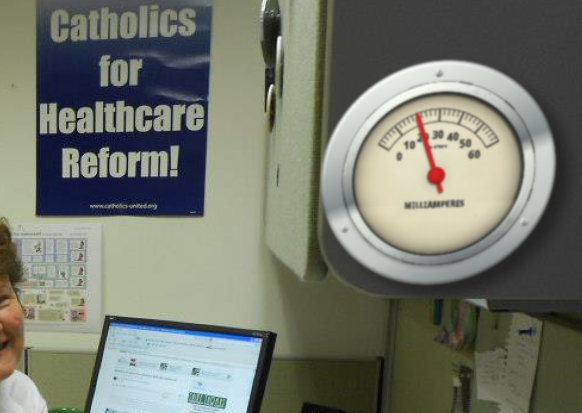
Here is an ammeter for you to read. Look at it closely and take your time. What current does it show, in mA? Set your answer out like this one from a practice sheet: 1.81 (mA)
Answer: 20 (mA)
